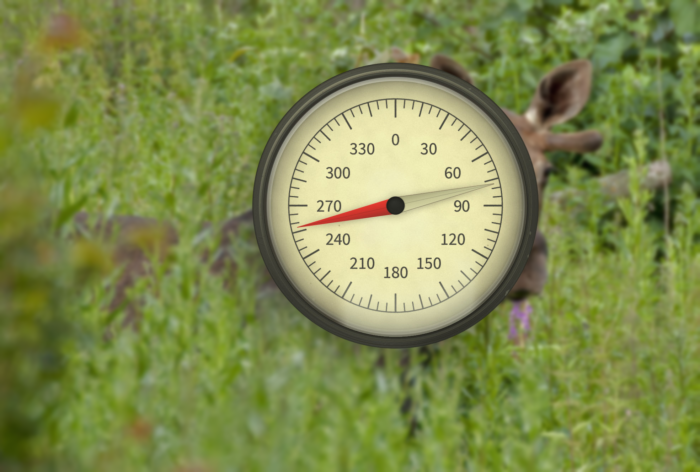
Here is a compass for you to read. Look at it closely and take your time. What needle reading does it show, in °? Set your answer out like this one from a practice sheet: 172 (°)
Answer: 257.5 (°)
